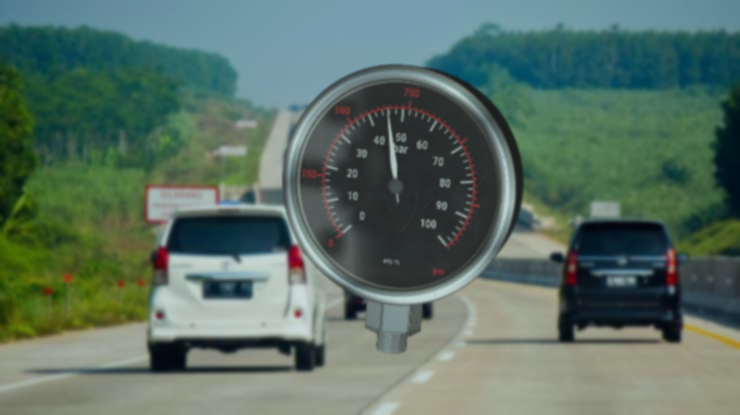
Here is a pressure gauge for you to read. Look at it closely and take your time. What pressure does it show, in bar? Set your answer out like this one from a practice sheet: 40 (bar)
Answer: 46 (bar)
